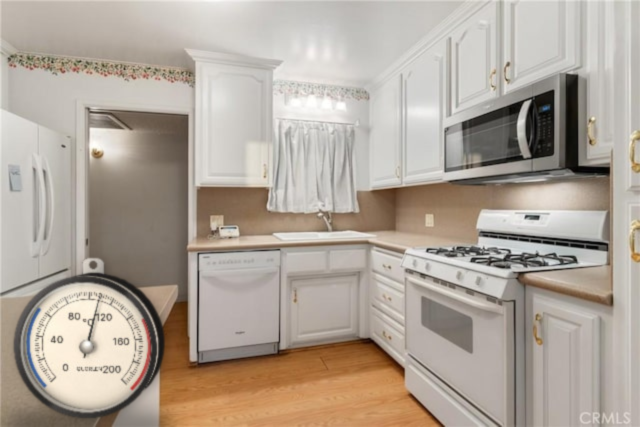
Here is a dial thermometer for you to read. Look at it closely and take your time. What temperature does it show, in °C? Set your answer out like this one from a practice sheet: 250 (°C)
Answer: 110 (°C)
